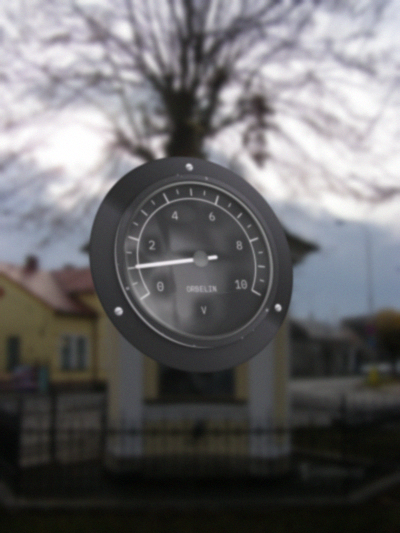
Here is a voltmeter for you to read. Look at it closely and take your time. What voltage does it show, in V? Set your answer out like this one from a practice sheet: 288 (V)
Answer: 1 (V)
